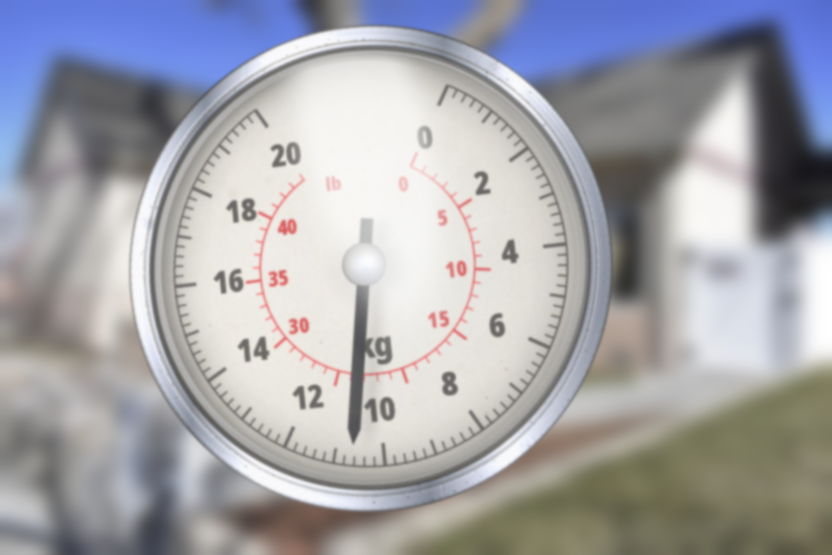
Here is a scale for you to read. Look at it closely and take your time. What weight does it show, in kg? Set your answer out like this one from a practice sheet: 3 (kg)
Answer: 10.6 (kg)
